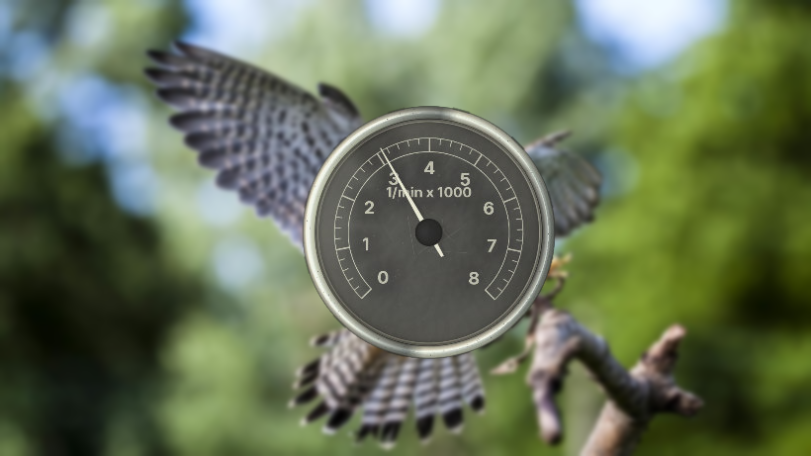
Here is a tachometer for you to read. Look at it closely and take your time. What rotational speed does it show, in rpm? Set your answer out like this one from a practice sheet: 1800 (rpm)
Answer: 3100 (rpm)
